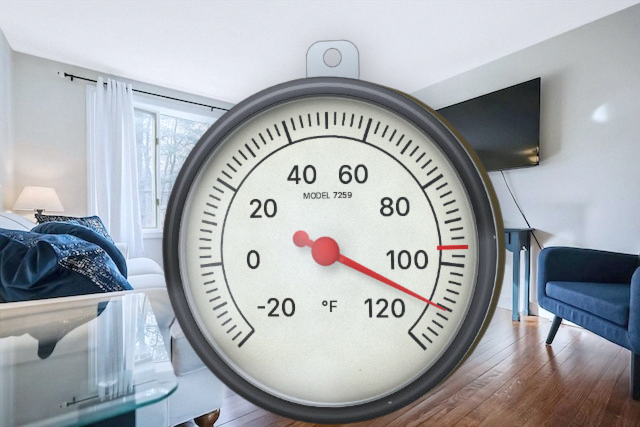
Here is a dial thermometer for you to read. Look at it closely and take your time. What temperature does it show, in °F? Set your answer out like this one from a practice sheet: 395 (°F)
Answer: 110 (°F)
